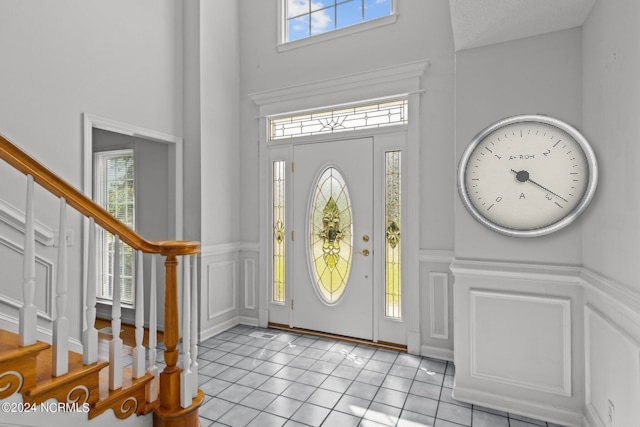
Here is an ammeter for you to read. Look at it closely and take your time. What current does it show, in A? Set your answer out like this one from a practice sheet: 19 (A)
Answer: 2.9 (A)
